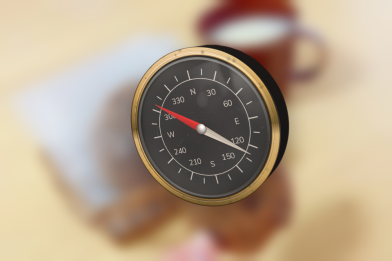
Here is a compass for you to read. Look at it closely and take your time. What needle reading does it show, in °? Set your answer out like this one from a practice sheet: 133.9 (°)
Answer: 307.5 (°)
